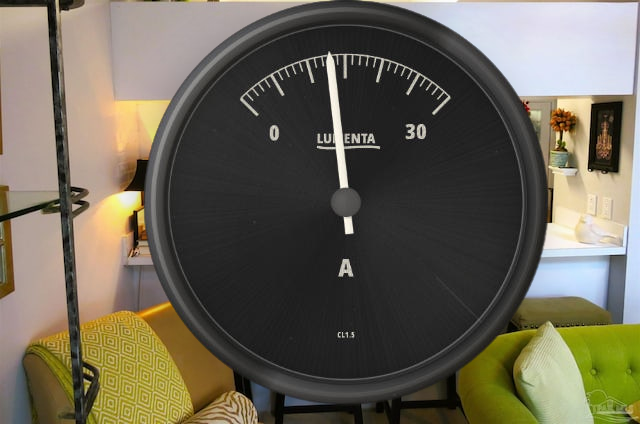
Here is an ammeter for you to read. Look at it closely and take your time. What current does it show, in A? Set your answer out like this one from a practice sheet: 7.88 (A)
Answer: 13 (A)
